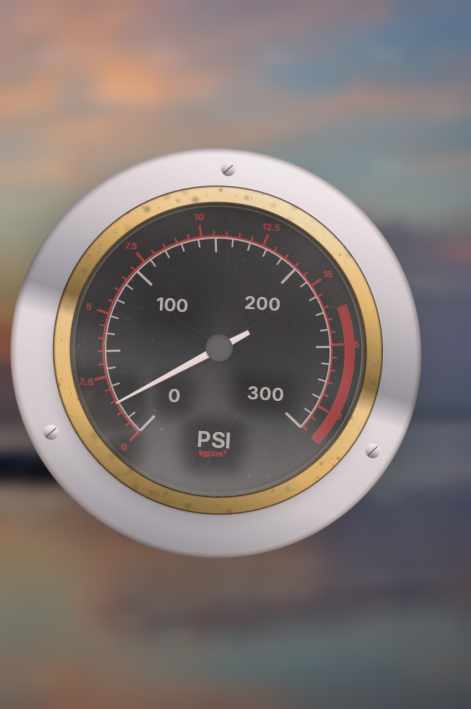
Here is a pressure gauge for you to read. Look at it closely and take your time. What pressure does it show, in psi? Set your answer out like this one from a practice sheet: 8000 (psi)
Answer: 20 (psi)
